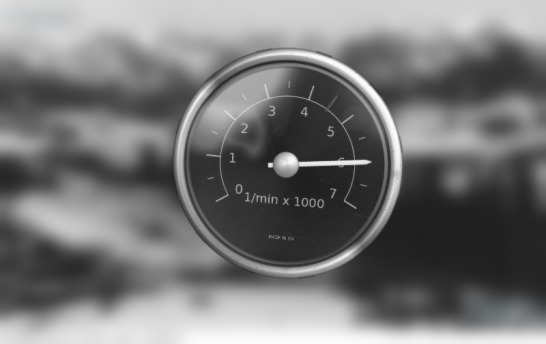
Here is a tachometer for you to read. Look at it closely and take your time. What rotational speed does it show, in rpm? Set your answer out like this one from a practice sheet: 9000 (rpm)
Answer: 6000 (rpm)
